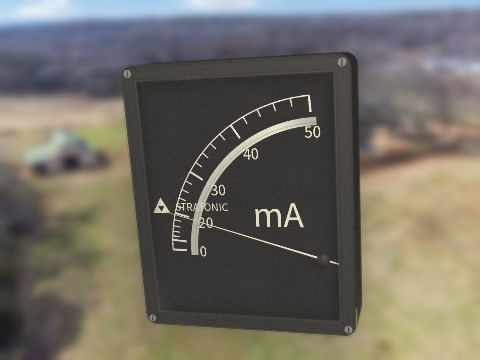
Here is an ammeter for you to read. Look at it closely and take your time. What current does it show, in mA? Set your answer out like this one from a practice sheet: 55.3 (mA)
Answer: 20 (mA)
